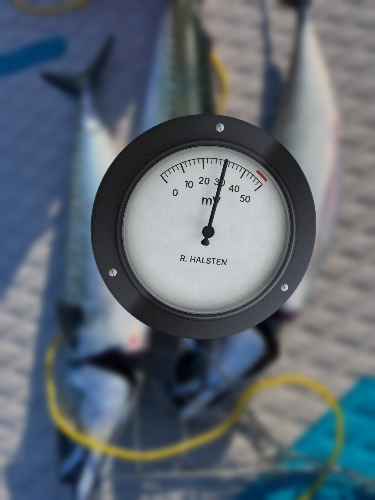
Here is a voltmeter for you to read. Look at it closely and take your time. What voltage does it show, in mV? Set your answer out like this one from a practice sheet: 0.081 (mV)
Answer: 30 (mV)
